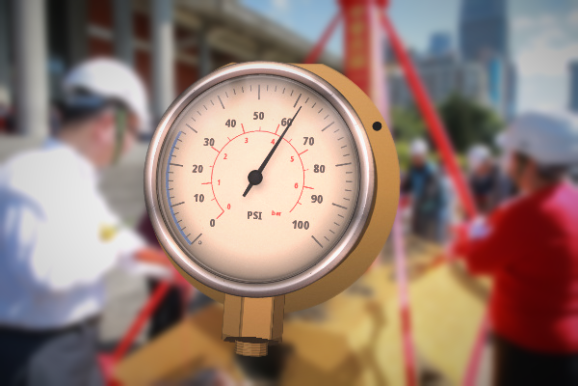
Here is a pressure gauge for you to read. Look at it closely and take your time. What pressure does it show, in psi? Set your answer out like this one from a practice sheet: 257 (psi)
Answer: 62 (psi)
